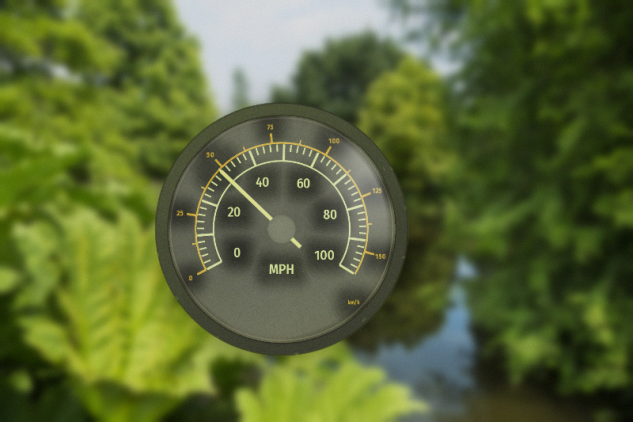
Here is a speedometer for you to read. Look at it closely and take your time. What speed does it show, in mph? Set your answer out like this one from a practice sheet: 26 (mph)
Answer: 30 (mph)
